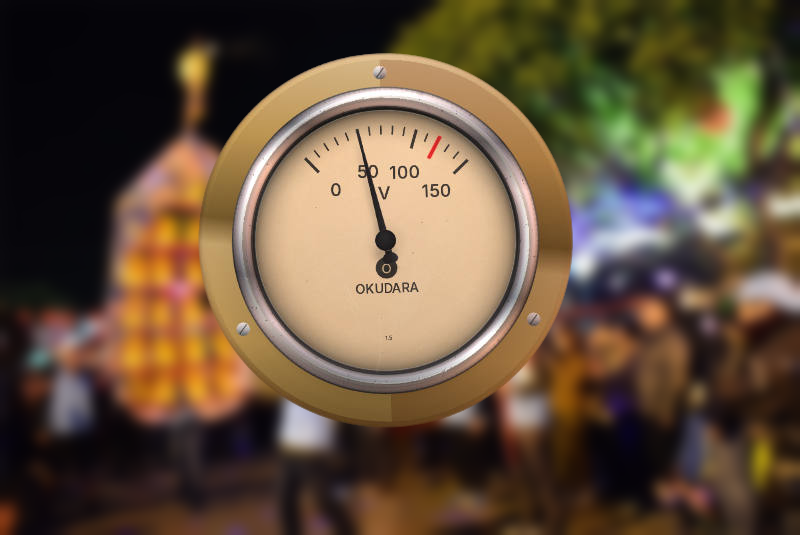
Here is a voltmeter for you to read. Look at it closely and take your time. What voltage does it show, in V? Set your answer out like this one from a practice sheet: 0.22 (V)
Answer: 50 (V)
